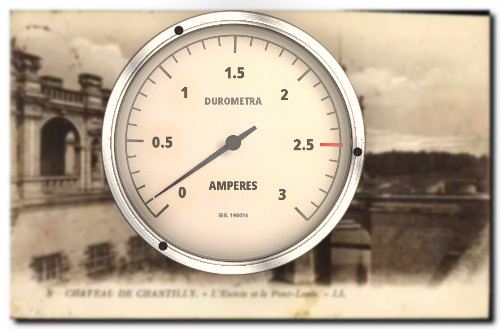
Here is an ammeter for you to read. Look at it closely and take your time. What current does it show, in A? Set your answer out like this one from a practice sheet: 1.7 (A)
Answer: 0.1 (A)
